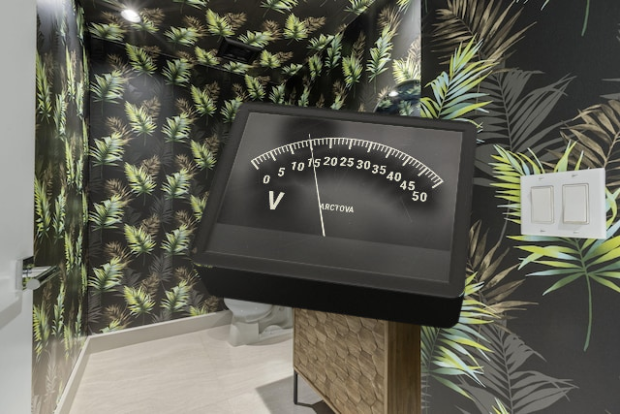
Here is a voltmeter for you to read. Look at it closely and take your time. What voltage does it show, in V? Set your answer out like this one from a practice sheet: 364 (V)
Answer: 15 (V)
